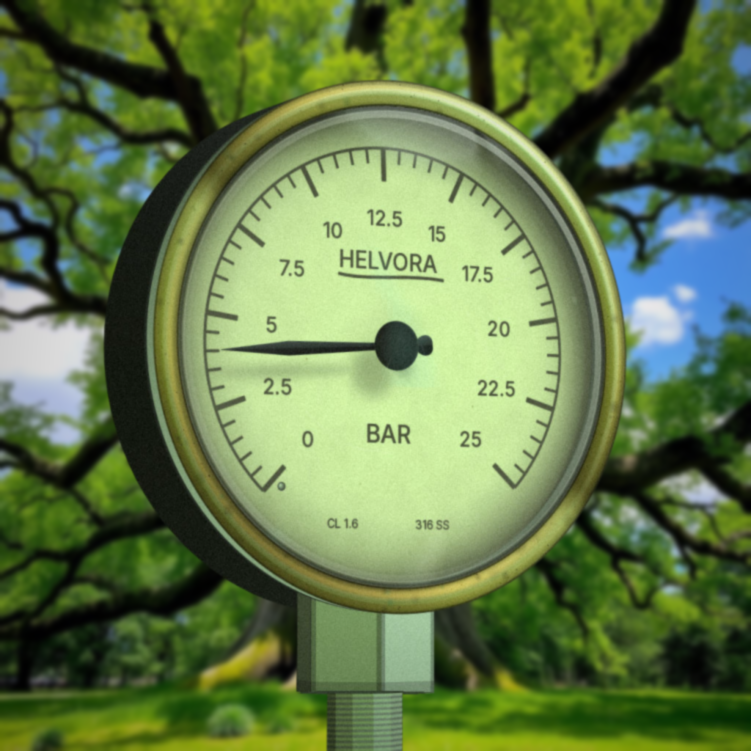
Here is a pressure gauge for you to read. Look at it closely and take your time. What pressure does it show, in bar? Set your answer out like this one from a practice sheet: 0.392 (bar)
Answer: 4 (bar)
